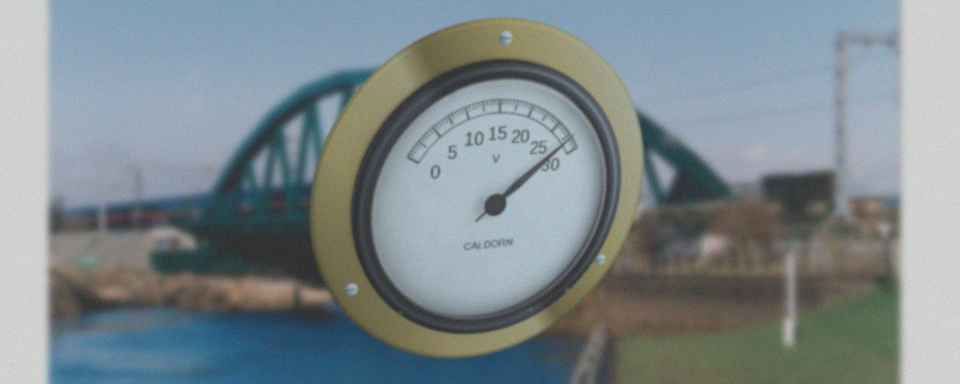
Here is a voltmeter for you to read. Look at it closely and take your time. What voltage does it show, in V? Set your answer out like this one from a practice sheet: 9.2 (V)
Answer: 27.5 (V)
